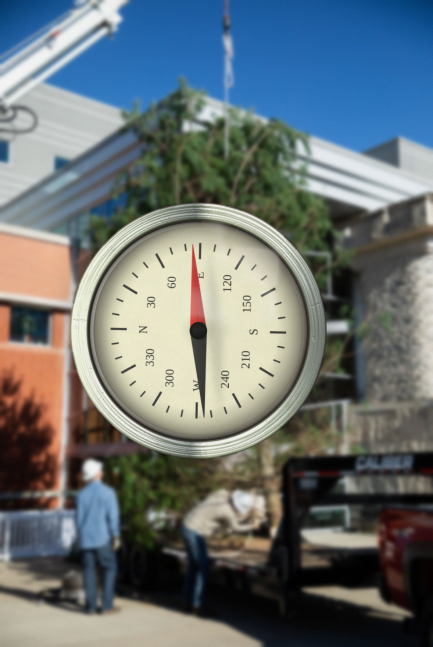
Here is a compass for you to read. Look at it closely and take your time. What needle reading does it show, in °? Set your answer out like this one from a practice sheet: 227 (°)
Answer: 85 (°)
